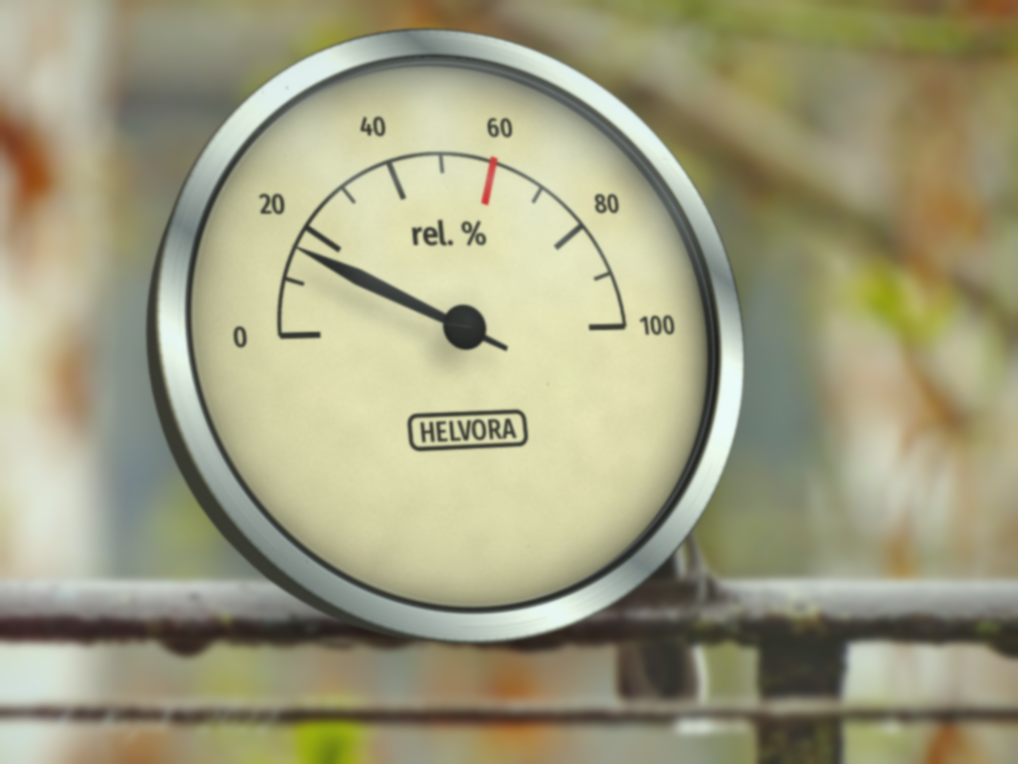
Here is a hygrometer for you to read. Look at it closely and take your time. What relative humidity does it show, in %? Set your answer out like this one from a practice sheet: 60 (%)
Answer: 15 (%)
